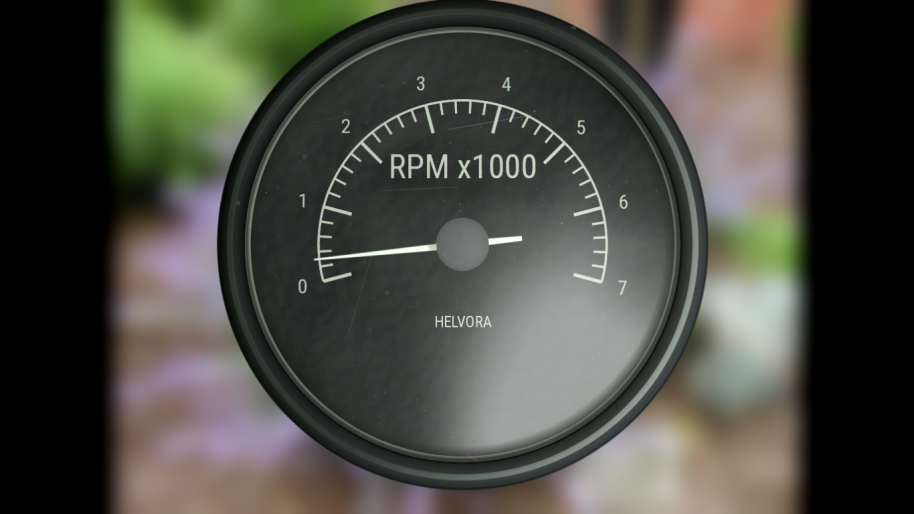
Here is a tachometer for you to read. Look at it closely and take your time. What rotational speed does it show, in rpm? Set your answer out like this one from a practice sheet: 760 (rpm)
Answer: 300 (rpm)
